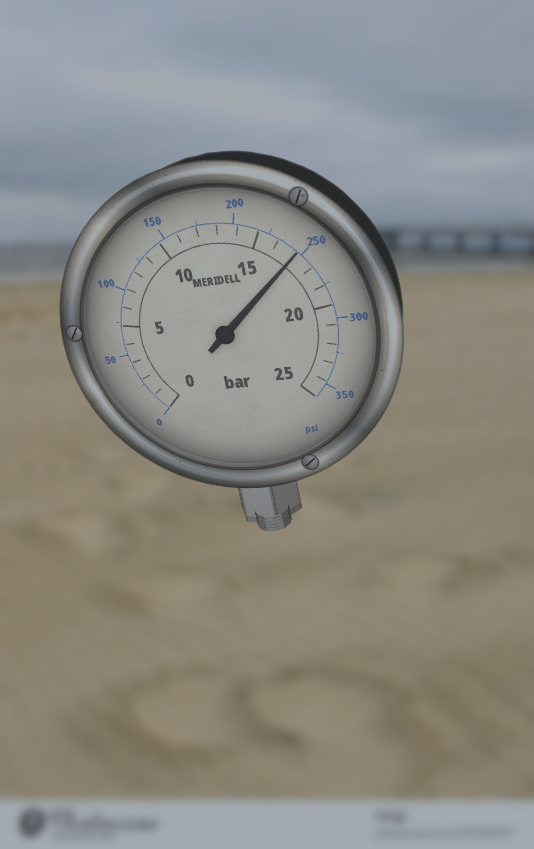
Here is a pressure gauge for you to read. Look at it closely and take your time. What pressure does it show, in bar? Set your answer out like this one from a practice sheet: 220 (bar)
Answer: 17 (bar)
